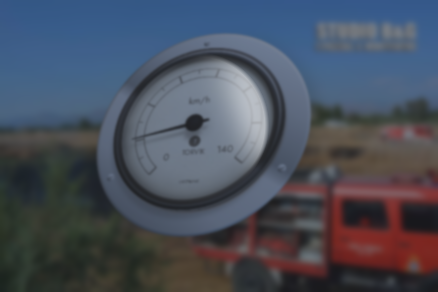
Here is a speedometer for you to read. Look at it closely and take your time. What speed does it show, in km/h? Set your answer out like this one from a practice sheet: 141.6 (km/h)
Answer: 20 (km/h)
